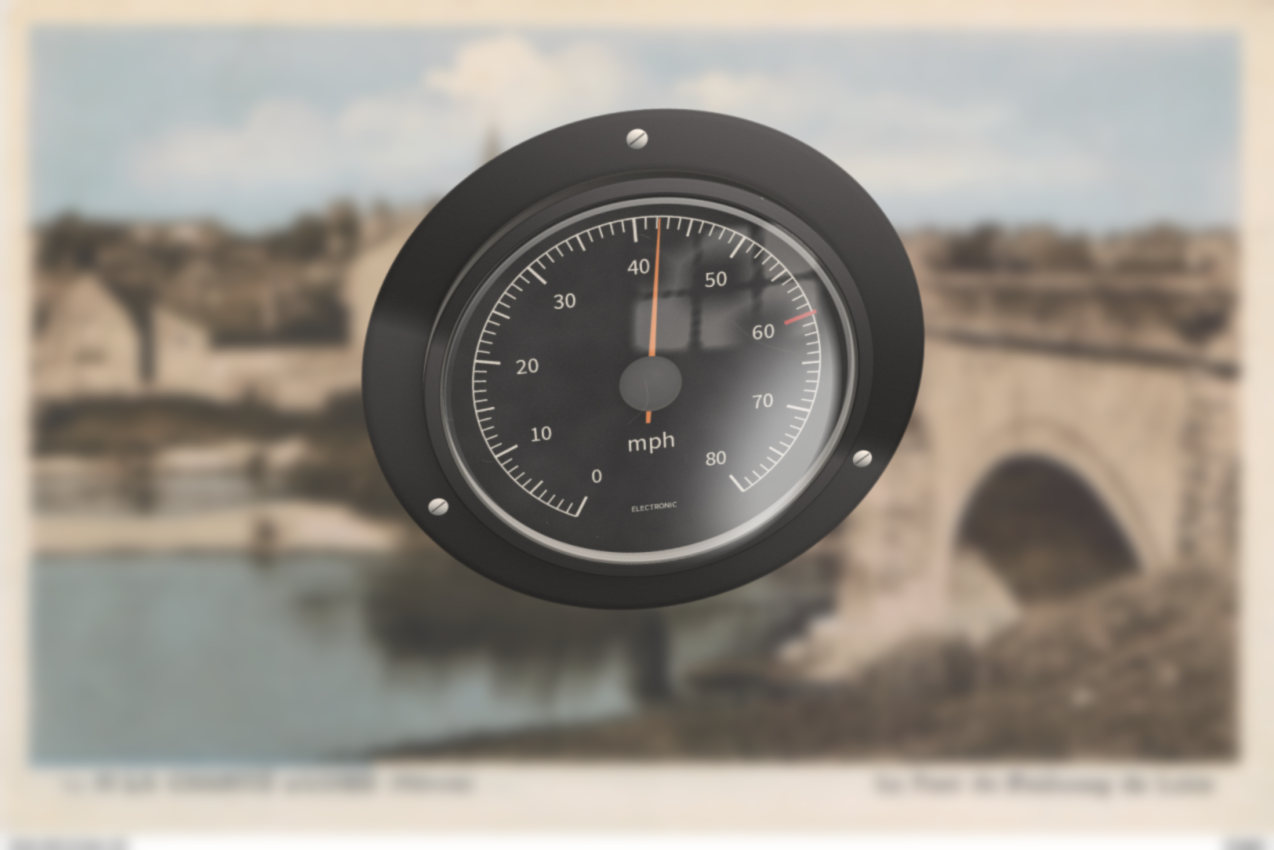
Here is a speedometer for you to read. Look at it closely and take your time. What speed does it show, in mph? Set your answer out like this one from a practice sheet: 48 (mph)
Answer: 42 (mph)
